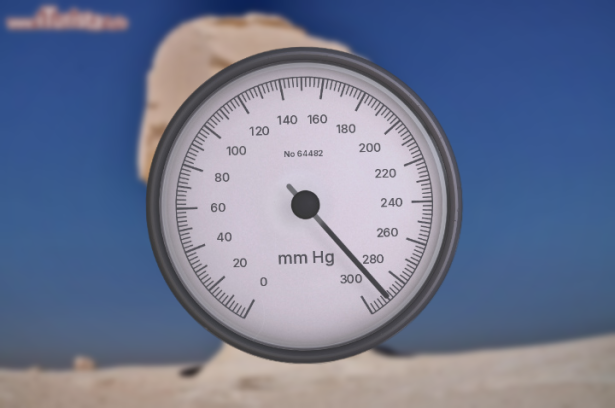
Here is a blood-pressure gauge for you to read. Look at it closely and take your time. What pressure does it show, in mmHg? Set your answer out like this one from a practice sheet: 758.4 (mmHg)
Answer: 290 (mmHg)
